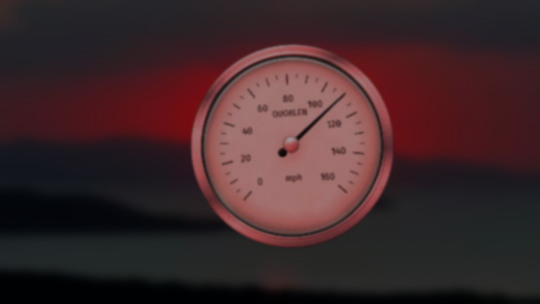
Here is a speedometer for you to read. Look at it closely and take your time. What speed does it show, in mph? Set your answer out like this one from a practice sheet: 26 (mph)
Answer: 110 (mph)
